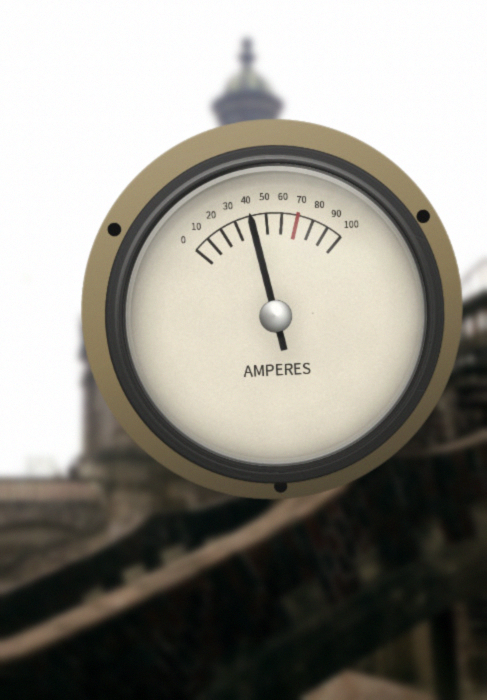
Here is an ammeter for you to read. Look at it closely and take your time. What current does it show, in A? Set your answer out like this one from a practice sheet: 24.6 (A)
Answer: 40 (A)
